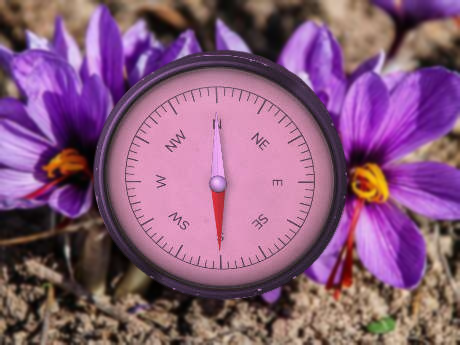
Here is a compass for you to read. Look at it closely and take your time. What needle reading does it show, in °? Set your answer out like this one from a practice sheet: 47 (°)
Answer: 180 (°)
